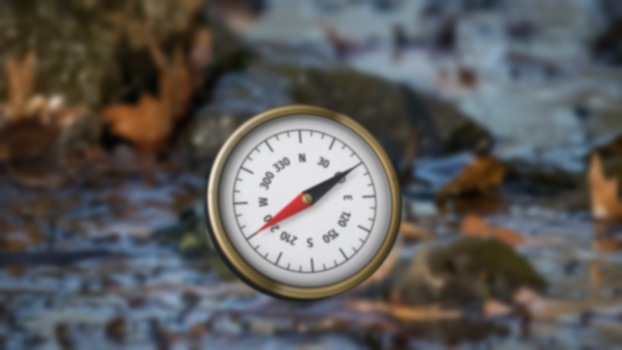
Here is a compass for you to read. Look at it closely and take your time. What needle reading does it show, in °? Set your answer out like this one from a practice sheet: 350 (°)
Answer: 240 (°)
